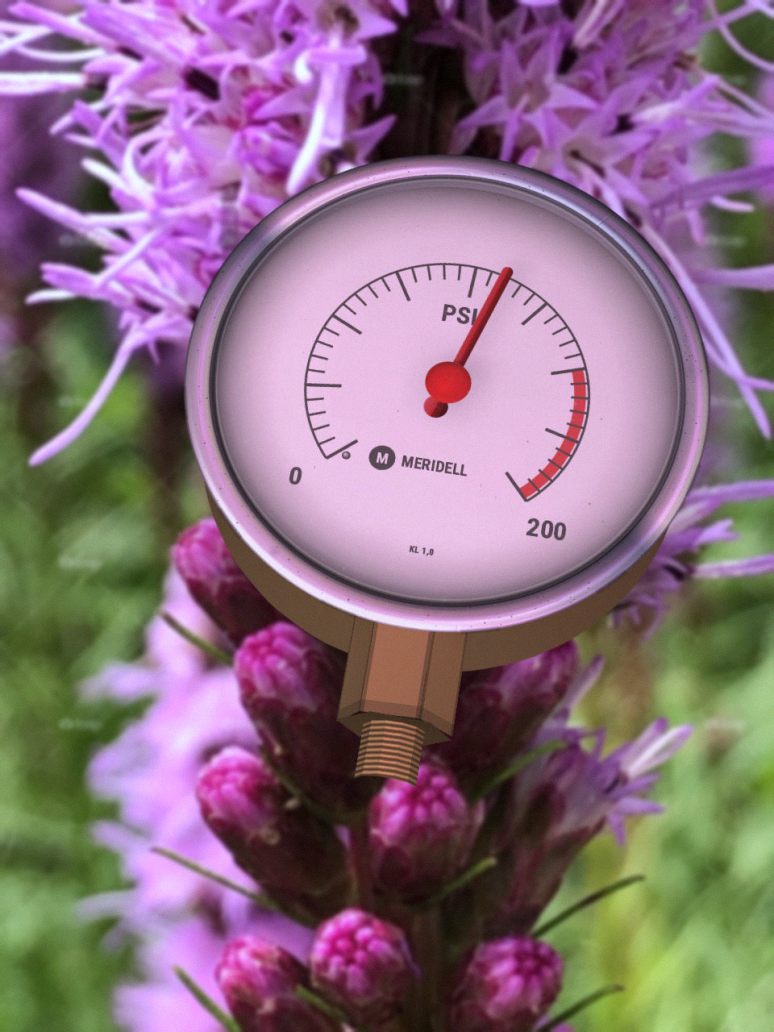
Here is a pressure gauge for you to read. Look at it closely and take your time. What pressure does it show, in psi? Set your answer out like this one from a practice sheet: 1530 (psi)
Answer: 110 (psi)
